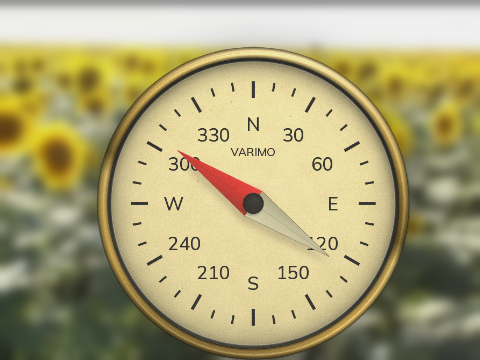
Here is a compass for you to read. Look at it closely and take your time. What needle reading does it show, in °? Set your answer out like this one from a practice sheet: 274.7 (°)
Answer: 305 (°)
